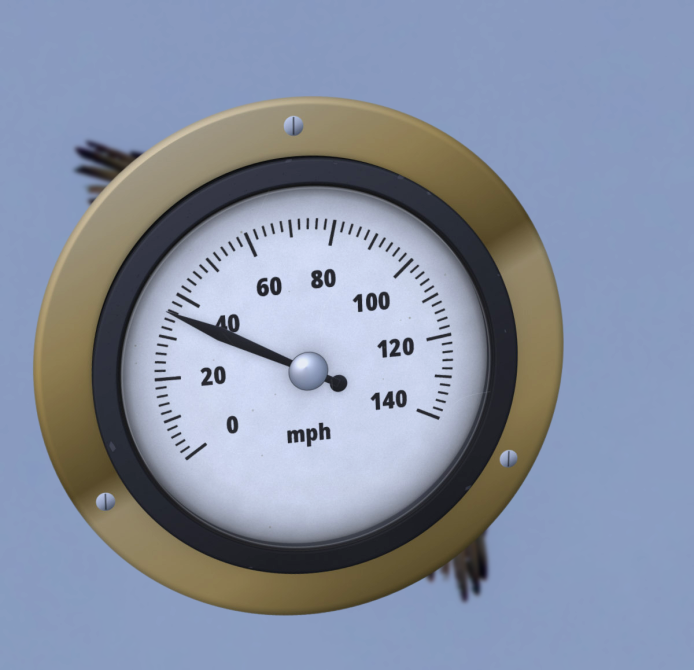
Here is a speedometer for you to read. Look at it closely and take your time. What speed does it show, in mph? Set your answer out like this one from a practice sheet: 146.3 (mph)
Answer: 36 (mph)
